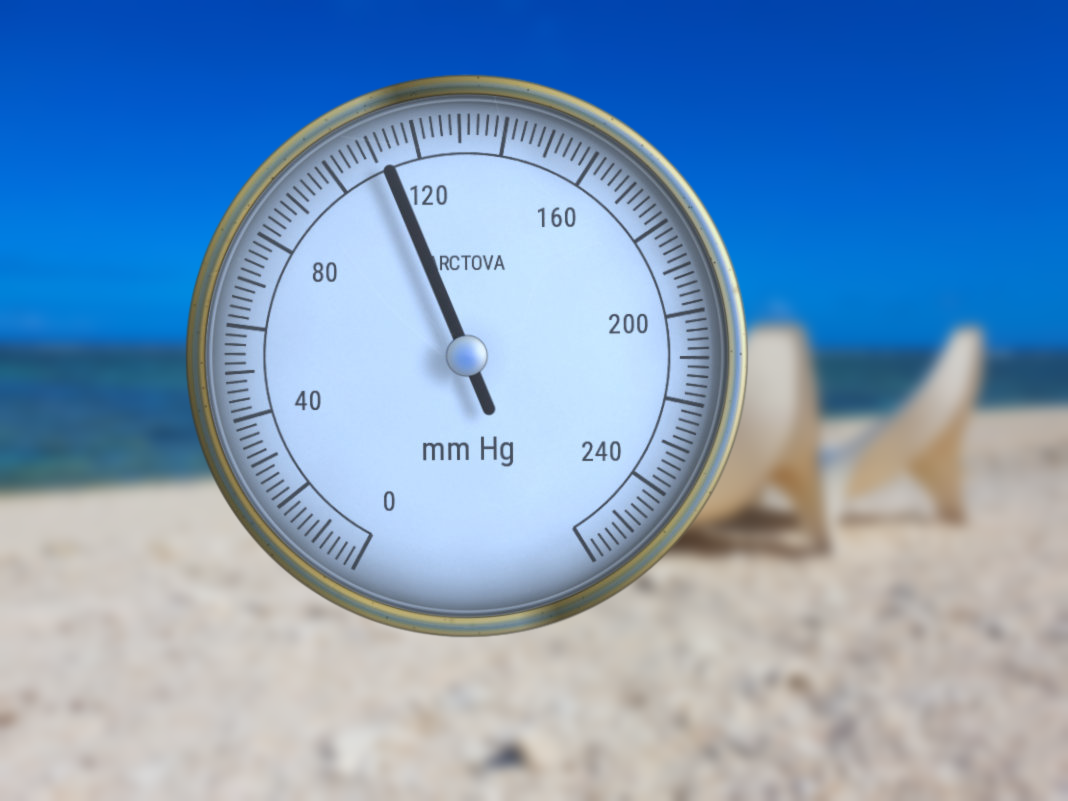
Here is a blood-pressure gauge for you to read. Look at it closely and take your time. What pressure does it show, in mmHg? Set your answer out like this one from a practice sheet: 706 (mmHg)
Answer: 112 (mmHg)
